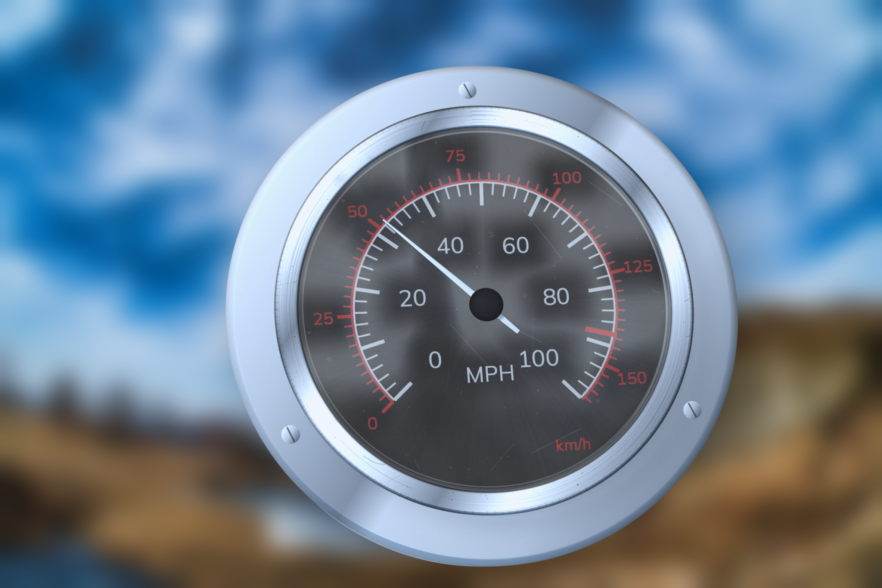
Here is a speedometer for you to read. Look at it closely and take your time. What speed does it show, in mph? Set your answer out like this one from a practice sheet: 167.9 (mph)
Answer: 32 (mph)
